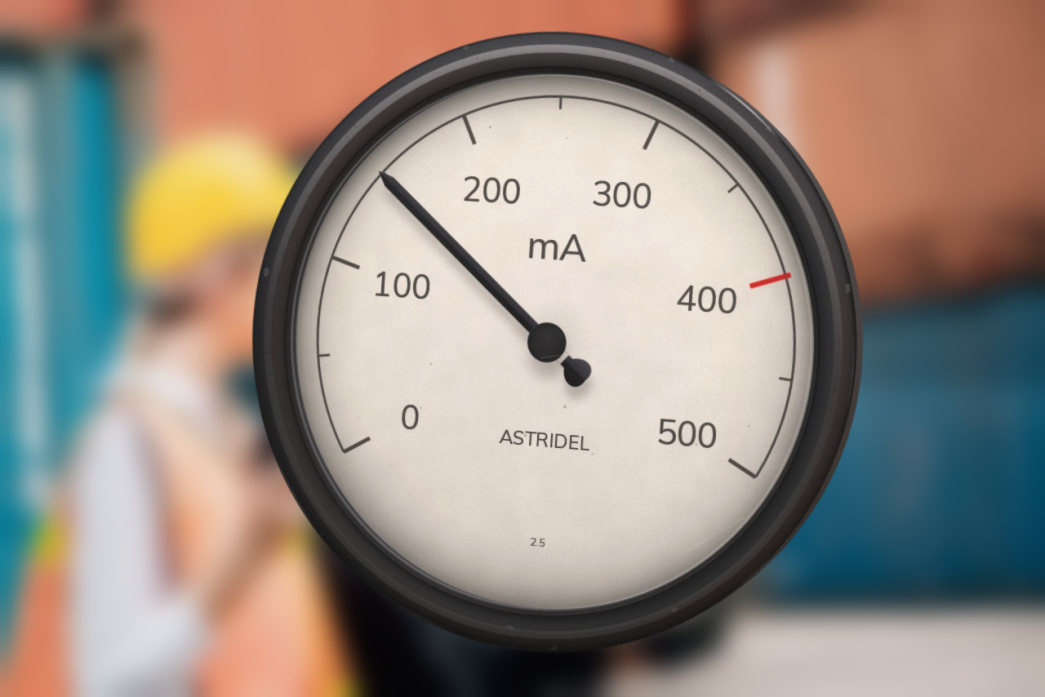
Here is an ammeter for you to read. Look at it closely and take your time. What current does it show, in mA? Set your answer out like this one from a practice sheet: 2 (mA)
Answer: 150 (mA)
